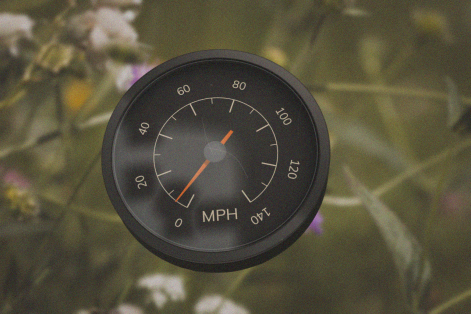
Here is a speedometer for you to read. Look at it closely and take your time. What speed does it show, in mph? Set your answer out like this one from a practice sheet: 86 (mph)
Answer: 5 (mph)
